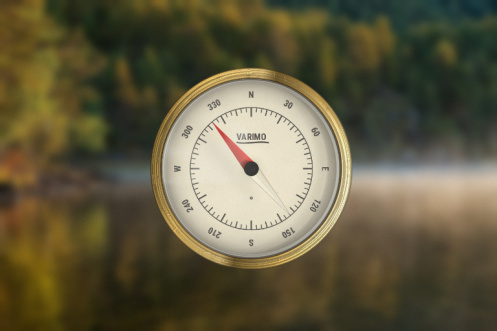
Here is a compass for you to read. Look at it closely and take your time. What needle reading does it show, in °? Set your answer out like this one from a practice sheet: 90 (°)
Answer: 320 (°)
